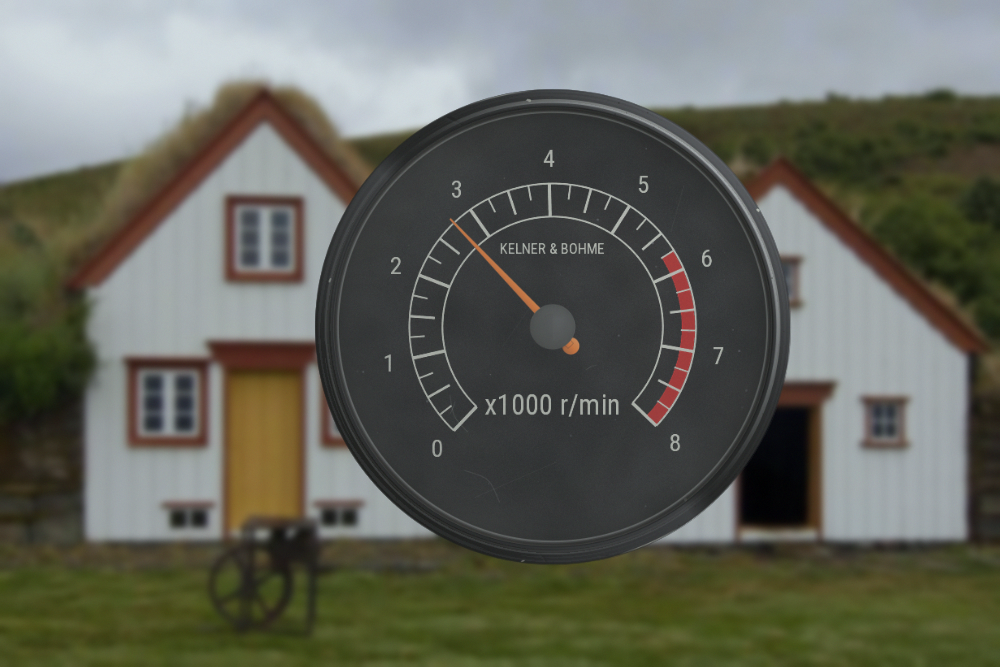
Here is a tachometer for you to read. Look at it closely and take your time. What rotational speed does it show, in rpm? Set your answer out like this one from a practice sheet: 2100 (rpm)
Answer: 2750 (rpm)
